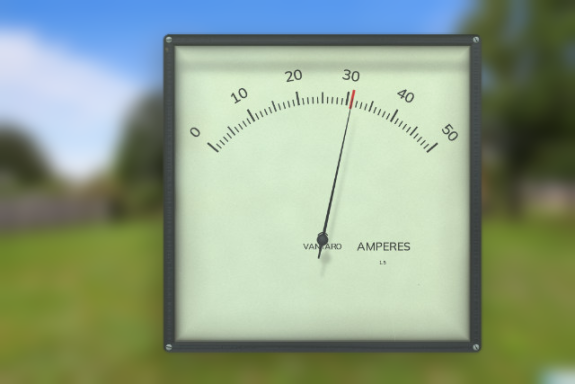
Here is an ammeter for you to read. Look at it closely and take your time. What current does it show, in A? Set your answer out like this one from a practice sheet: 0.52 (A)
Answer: 31 (A)
